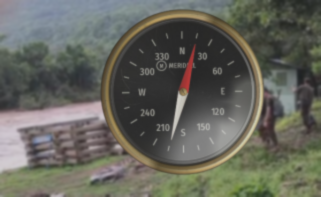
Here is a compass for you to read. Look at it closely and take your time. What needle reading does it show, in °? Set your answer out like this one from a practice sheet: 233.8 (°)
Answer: 15 (°)
